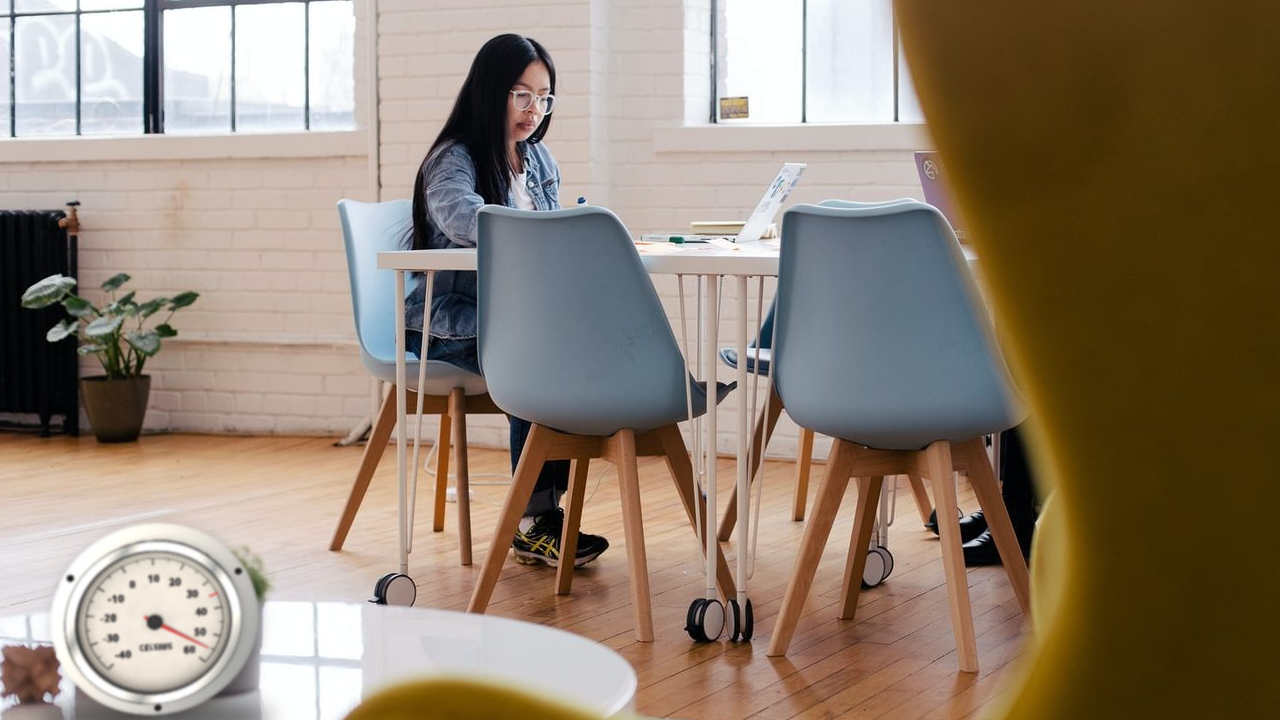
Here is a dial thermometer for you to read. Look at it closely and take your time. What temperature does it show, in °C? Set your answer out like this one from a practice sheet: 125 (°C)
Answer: 55 (°C)
